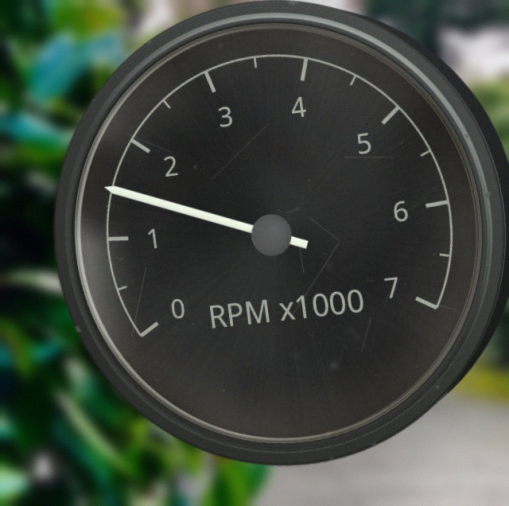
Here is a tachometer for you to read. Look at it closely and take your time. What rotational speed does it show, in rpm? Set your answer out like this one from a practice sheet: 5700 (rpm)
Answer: 1500 (rpm)
